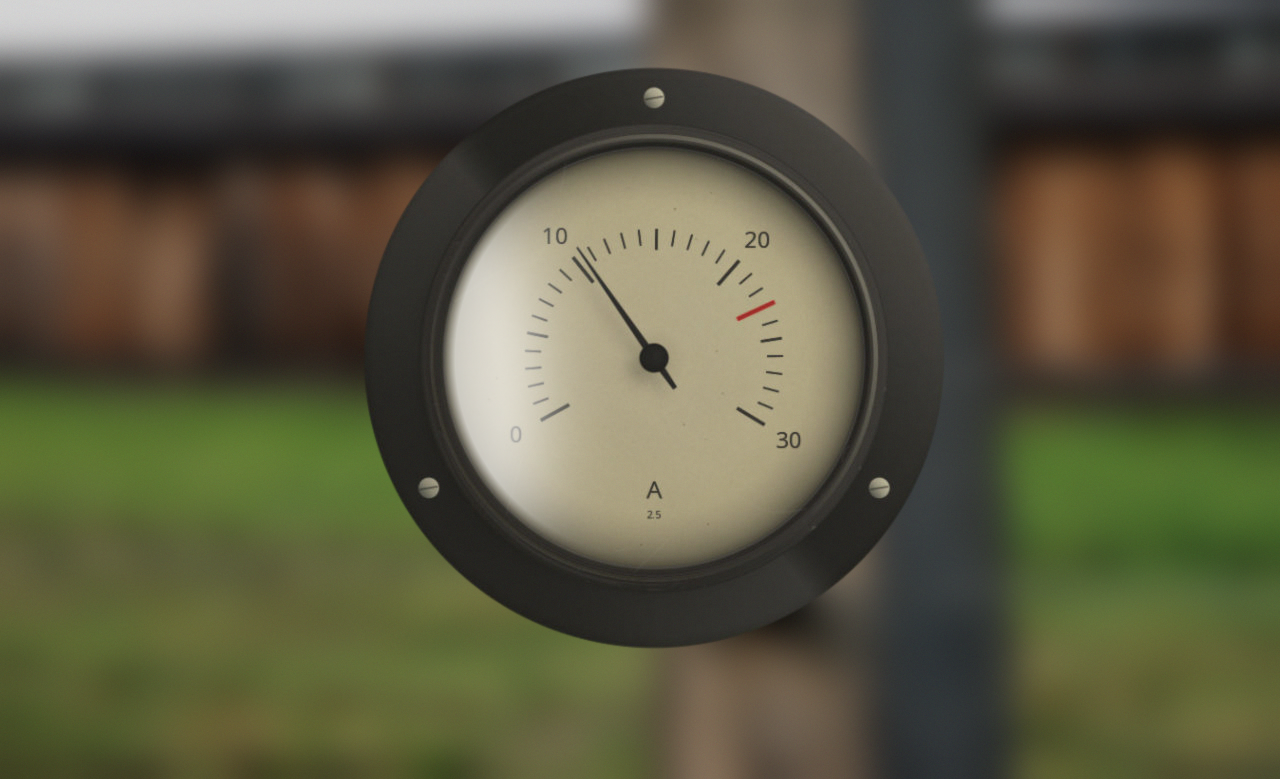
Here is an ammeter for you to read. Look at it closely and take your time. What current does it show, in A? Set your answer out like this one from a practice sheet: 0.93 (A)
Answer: 10.5 (A)
